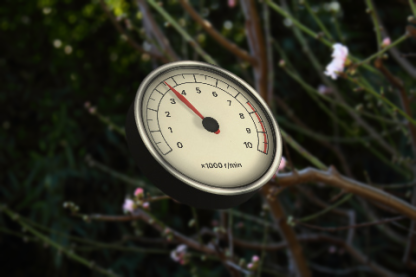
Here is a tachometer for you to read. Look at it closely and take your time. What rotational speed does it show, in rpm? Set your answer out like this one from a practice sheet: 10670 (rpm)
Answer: 3500 (rpm)
